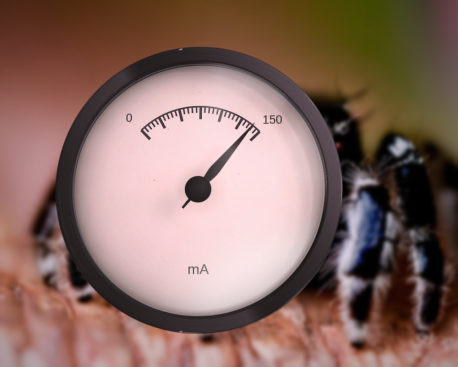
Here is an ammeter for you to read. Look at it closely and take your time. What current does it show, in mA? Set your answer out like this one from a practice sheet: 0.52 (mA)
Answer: 140 (mA)
